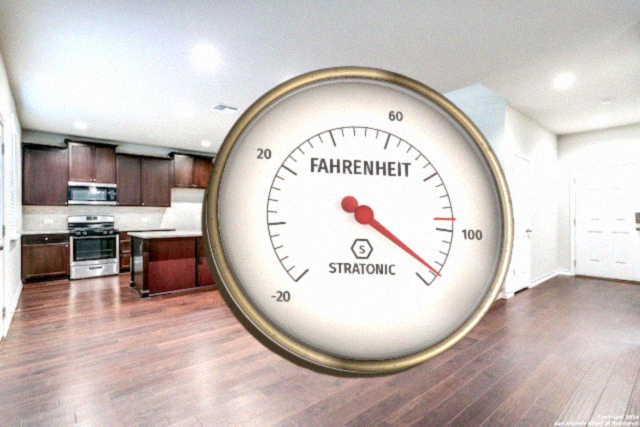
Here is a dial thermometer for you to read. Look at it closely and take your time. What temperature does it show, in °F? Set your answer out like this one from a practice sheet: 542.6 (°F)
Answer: 116 (°F)
